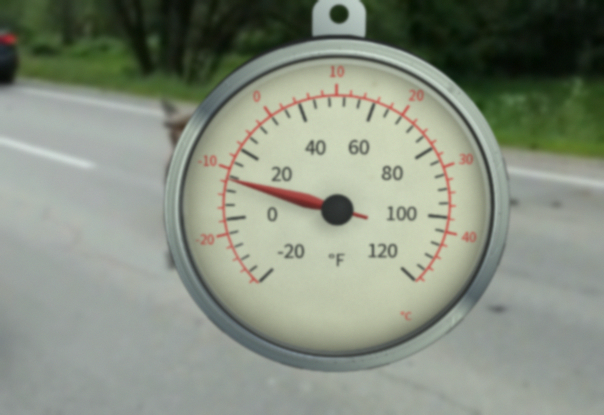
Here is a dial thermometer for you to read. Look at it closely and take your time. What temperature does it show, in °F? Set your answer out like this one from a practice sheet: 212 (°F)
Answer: 12 (°F)
